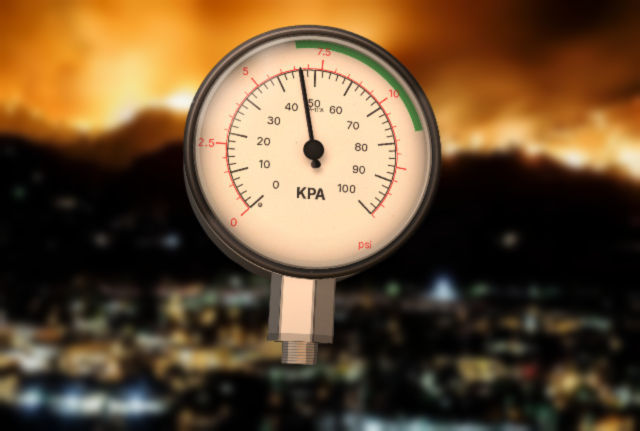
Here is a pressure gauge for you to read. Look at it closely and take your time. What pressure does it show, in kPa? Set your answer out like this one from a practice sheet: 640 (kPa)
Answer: 46 (kPa)
